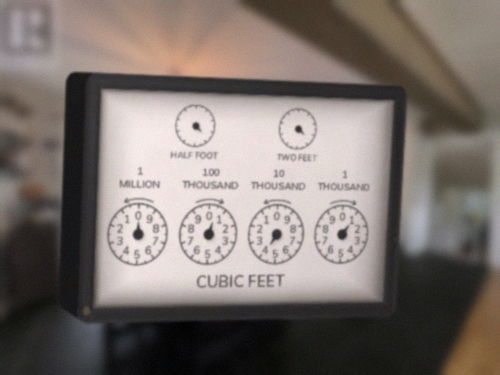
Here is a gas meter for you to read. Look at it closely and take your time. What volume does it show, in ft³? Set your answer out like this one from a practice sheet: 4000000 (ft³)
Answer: 4100 (ft³)
